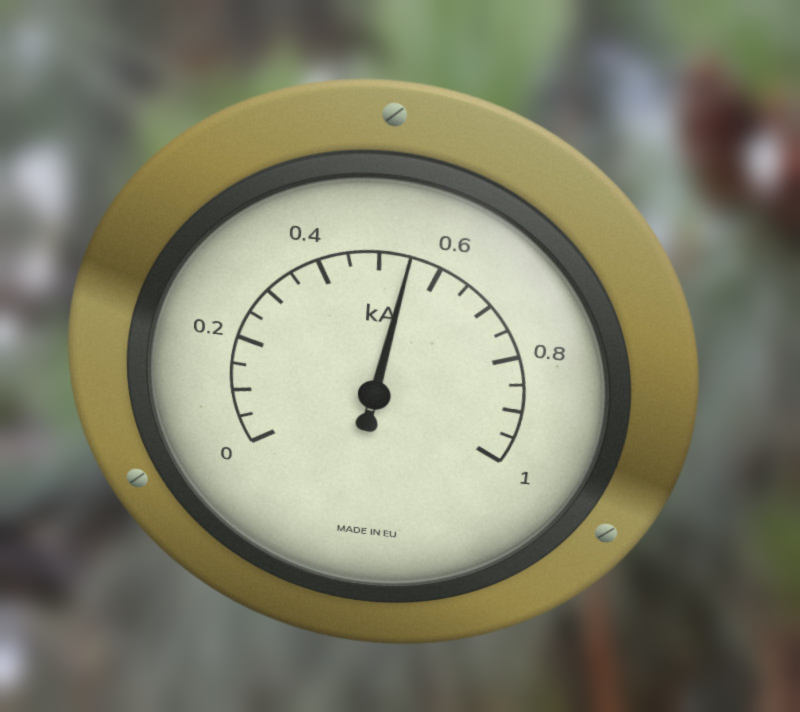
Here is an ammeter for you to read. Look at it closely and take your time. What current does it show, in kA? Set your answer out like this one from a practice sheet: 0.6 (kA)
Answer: 0.55 (kA)
